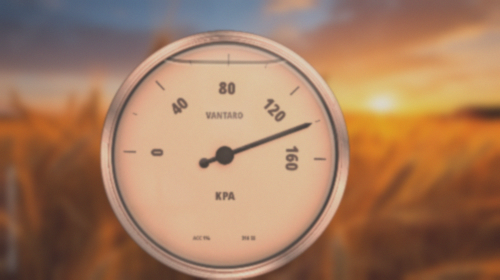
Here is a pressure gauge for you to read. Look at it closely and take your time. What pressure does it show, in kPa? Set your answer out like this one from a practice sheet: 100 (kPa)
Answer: 140 (kPa)
